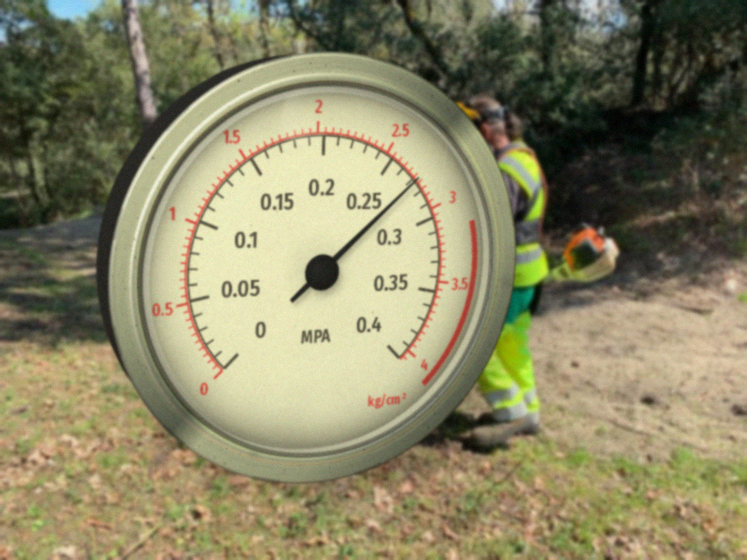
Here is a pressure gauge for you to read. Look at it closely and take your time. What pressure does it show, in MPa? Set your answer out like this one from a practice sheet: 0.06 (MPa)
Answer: 0.27 (MPa)
